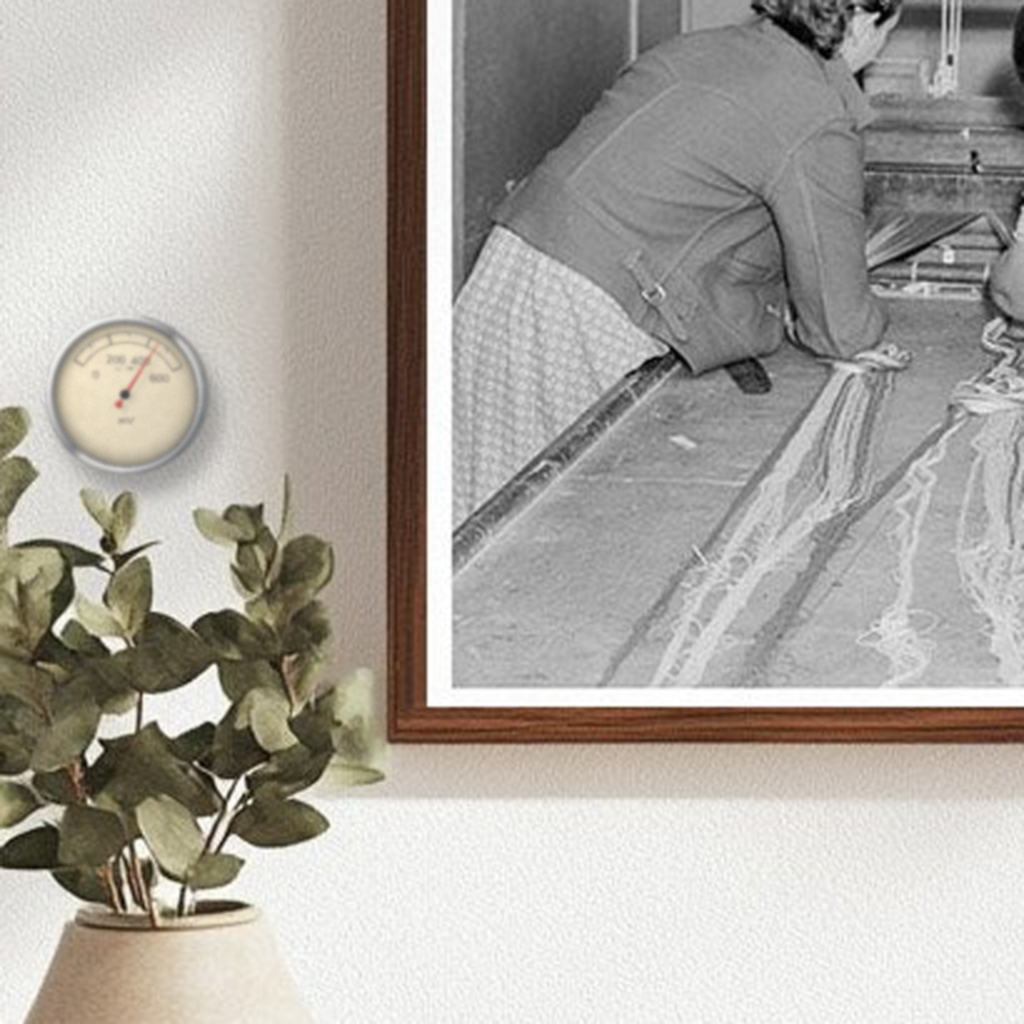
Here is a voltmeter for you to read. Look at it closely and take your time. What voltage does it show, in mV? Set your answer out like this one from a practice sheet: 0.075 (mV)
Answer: 450 (mV)
